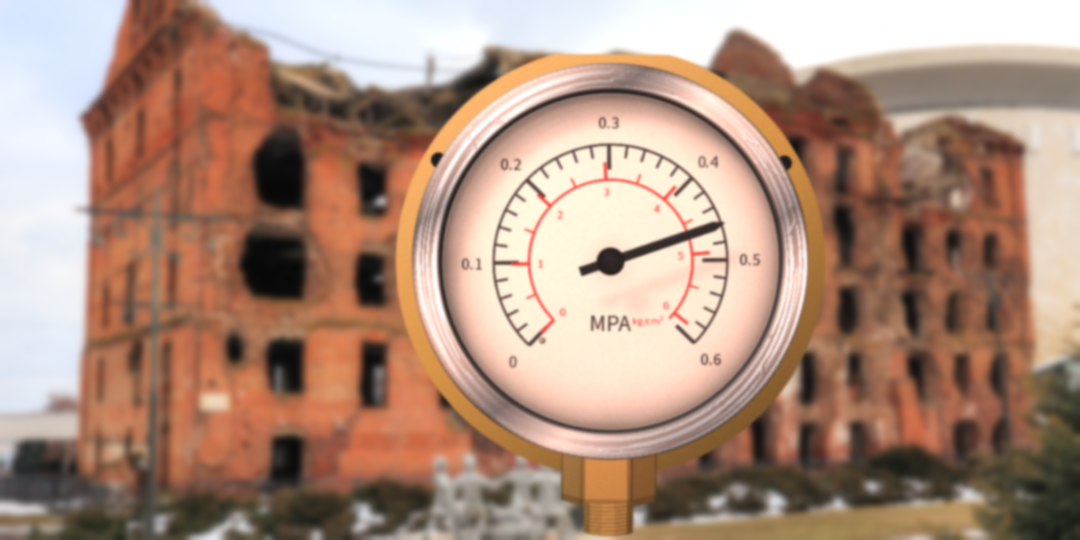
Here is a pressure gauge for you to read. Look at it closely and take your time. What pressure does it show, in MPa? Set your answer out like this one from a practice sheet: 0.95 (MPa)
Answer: 0.46 (MPa)
